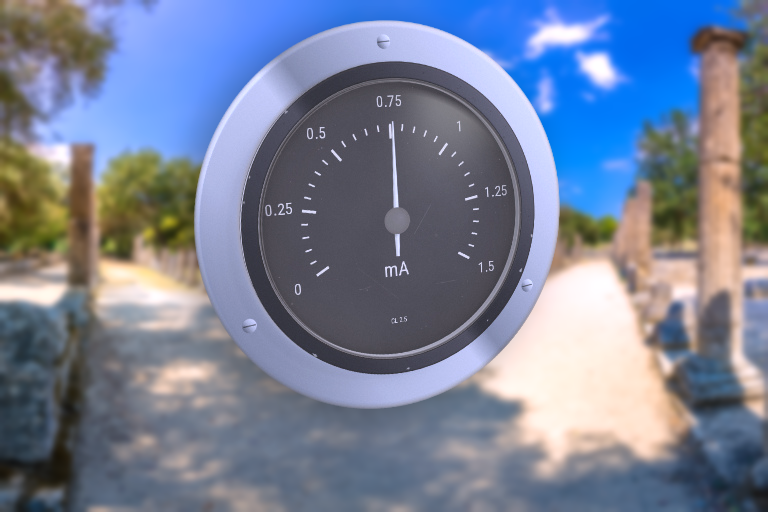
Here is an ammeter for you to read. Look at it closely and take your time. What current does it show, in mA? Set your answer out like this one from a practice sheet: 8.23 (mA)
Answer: 0.75 (mA)
